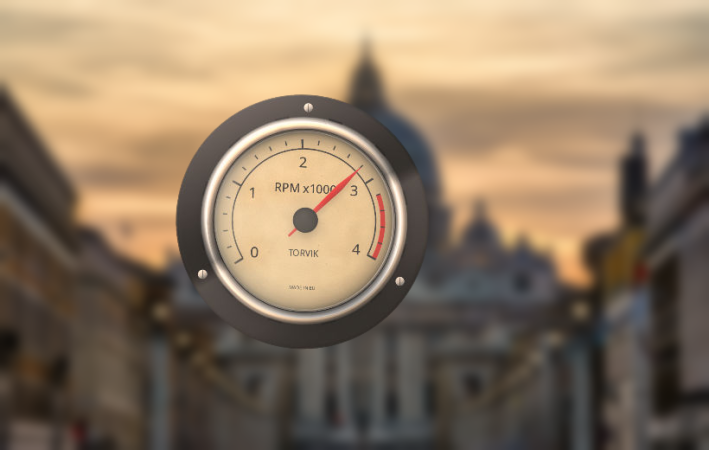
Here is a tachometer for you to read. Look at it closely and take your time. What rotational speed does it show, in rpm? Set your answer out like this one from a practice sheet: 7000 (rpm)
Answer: 2800 (rpm)
